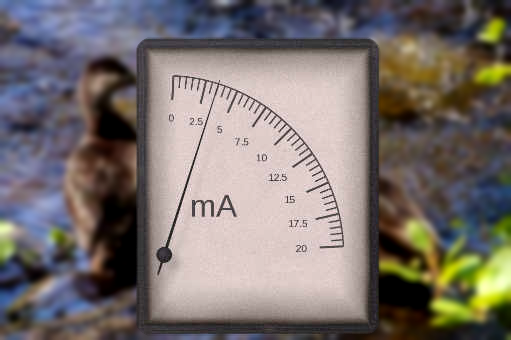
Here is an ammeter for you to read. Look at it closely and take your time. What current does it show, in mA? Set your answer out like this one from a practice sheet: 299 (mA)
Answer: 3.5 (mA)
